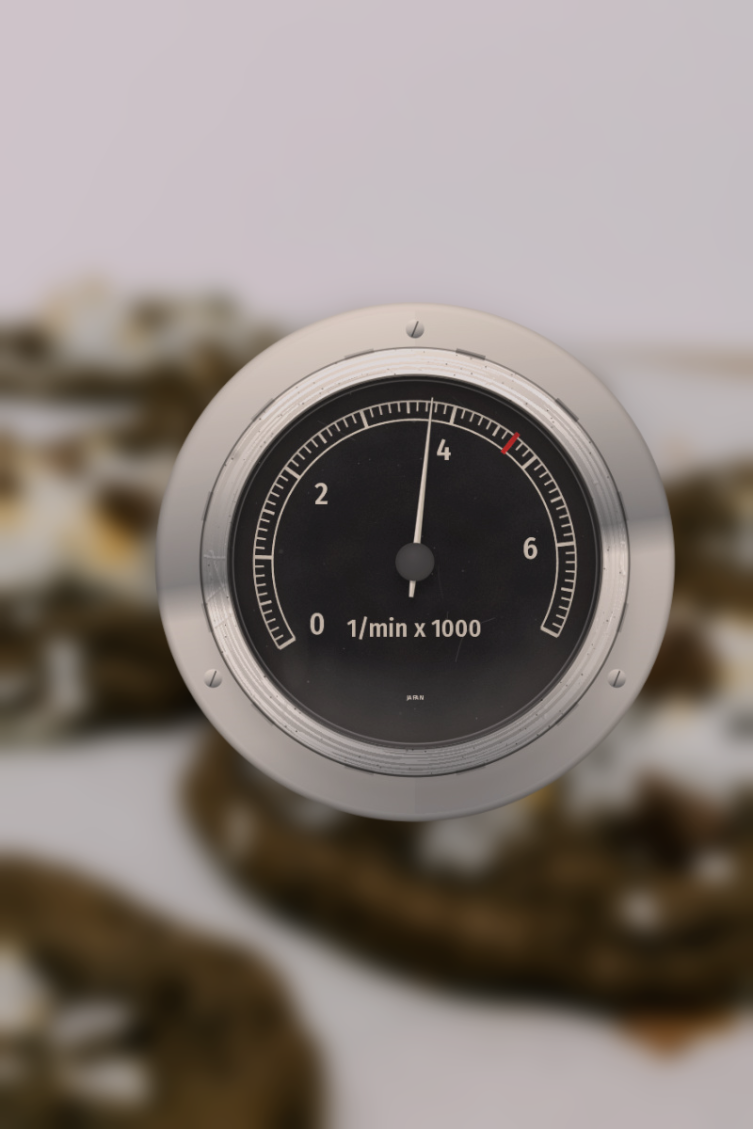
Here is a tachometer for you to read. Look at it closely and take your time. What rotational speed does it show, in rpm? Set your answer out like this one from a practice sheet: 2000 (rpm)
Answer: 3750 (rpm)
